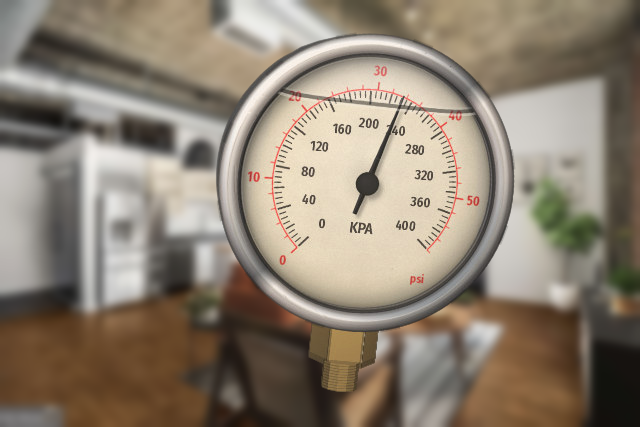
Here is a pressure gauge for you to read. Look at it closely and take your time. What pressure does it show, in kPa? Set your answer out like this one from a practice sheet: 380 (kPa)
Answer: 230 (kPa)
